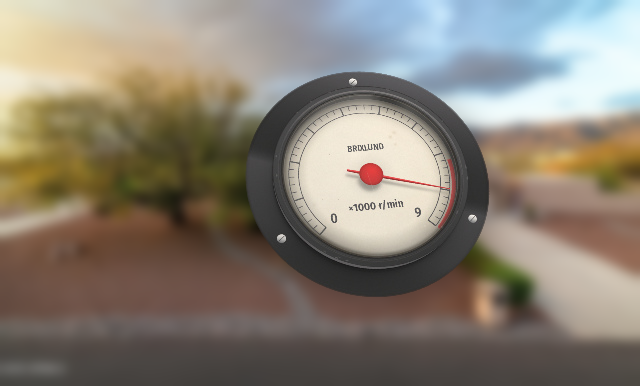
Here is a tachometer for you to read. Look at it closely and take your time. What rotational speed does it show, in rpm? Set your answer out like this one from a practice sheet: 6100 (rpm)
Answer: 8000 (rpm)
